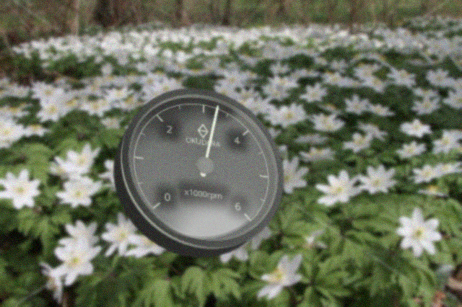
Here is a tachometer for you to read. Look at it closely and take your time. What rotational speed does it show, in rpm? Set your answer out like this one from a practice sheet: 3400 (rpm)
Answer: 3250 (rpm)
